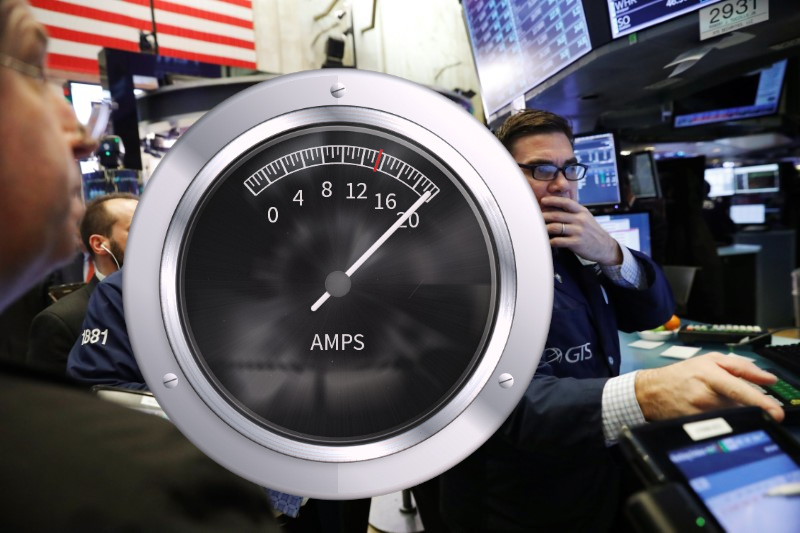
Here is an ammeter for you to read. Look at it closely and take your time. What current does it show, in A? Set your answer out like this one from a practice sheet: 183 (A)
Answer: 19.5 (A)
